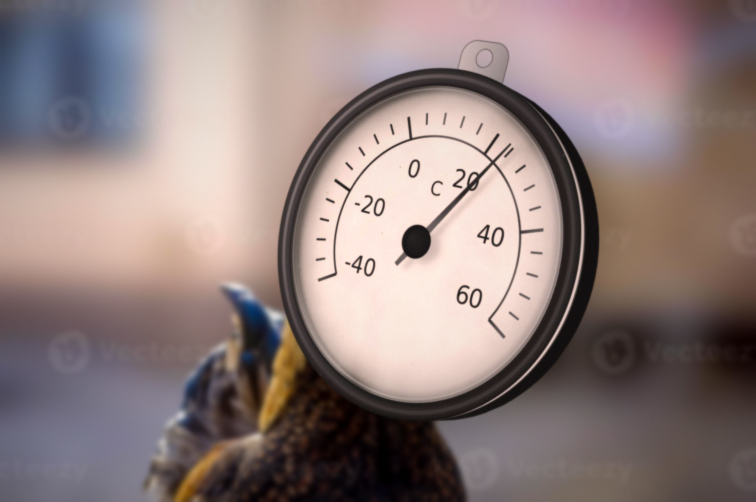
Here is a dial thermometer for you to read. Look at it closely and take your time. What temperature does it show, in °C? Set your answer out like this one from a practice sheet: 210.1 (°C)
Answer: 24 (°C)
